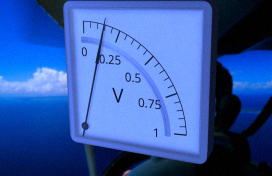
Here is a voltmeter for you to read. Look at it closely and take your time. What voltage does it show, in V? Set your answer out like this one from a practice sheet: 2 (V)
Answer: 0.15 (V)
